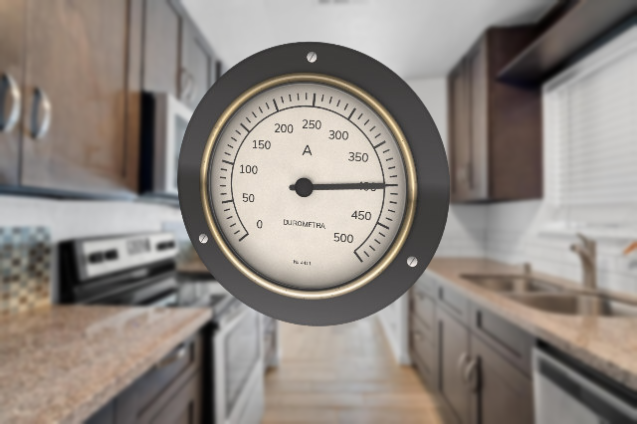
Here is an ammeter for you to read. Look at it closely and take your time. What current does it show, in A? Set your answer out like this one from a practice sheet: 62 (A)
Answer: 400 (A)
